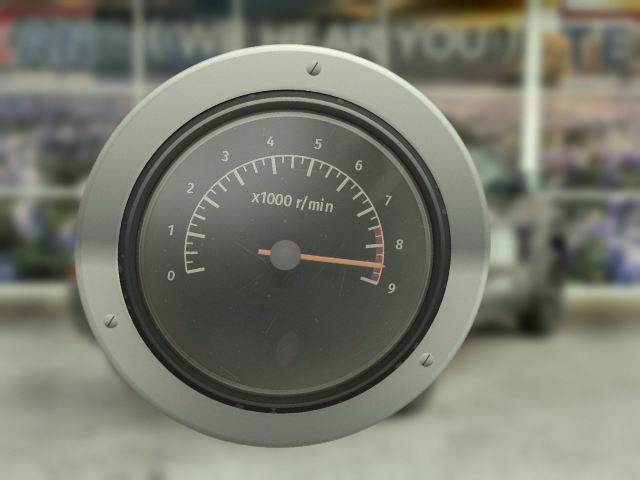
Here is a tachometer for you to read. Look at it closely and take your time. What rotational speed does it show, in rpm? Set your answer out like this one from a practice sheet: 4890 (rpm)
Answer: 8500 (rpm)
